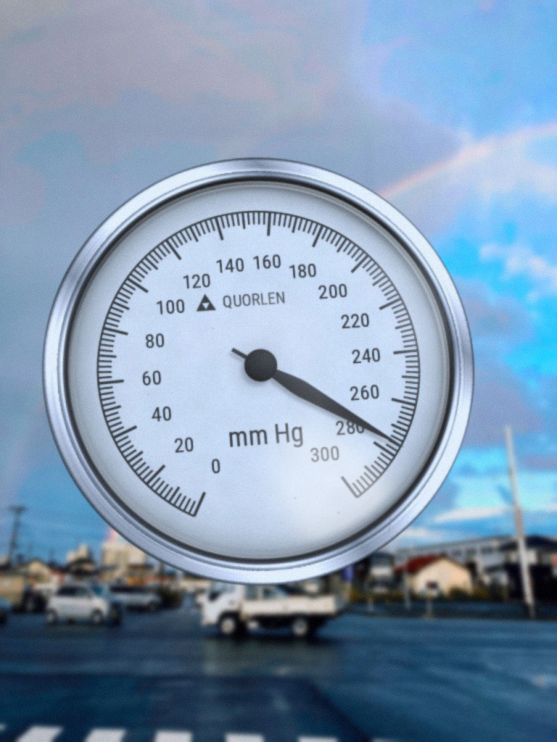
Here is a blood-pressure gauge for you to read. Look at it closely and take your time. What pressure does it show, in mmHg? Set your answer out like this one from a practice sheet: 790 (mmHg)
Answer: 276 (mmHg)
